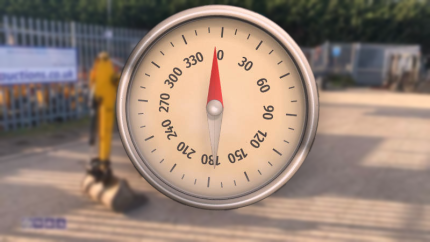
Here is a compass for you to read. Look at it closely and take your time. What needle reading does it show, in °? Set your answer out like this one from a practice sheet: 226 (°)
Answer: 355 (°)
